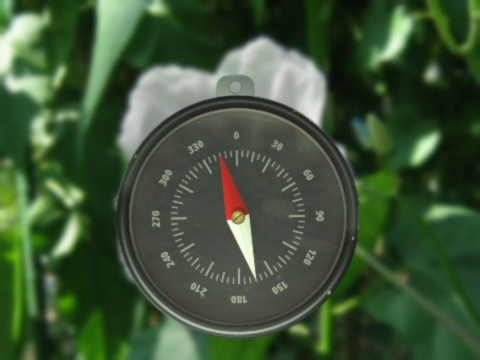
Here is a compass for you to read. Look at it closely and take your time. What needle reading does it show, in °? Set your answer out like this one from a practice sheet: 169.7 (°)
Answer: 345 (°)
